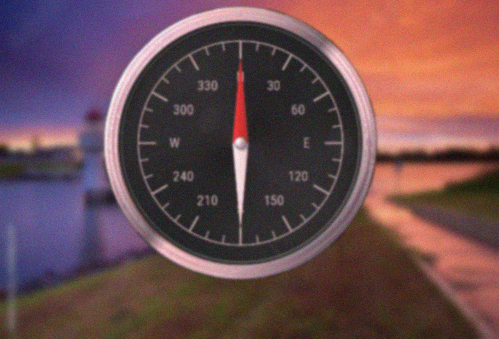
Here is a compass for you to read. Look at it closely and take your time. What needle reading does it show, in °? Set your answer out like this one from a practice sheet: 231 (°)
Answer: 0 (°)
